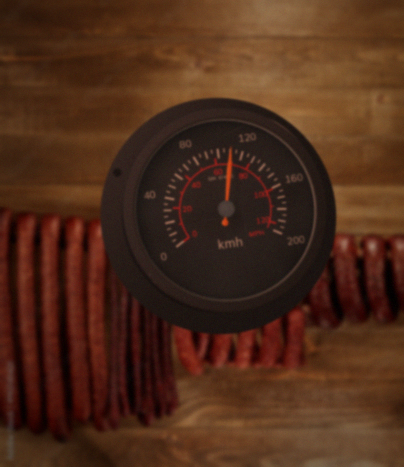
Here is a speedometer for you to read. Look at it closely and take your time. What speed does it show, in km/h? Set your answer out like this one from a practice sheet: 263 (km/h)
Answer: 110 (km/h)
